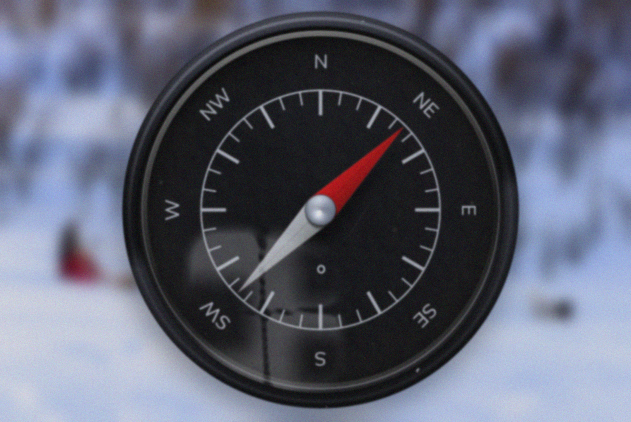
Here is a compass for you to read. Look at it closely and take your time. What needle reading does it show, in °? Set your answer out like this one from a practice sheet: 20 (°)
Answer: 45 (°)
